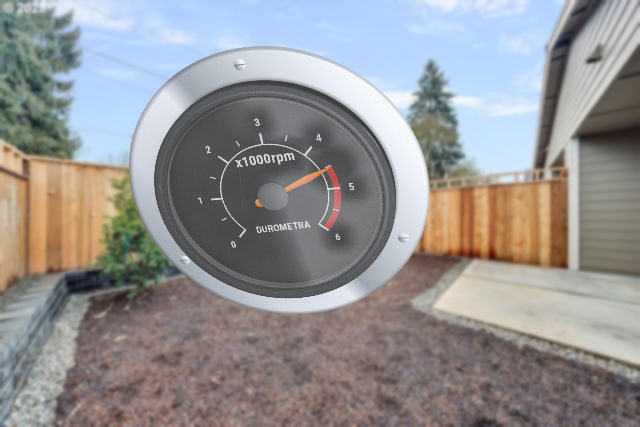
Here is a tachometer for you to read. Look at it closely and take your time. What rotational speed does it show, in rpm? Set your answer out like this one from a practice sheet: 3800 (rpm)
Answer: 4500 (rpm)
